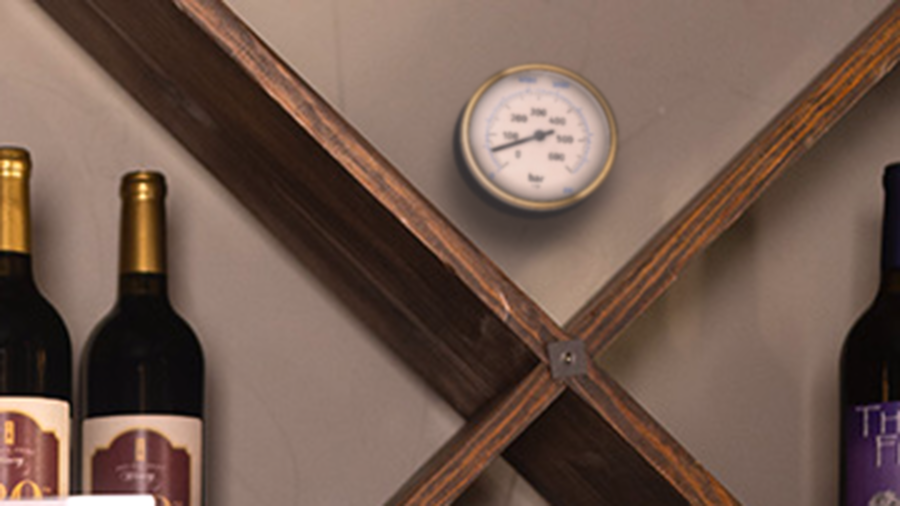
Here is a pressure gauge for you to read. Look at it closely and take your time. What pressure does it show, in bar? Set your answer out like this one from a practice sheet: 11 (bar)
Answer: 50 (bar)
